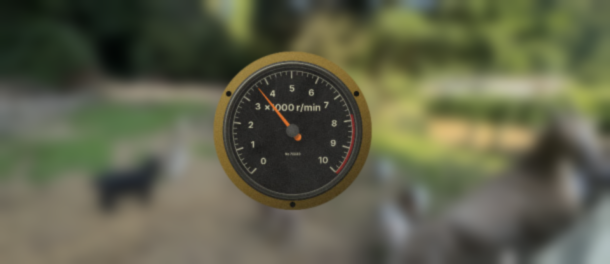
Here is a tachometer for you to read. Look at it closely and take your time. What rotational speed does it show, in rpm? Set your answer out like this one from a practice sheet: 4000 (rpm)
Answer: 3600 (rpm)
